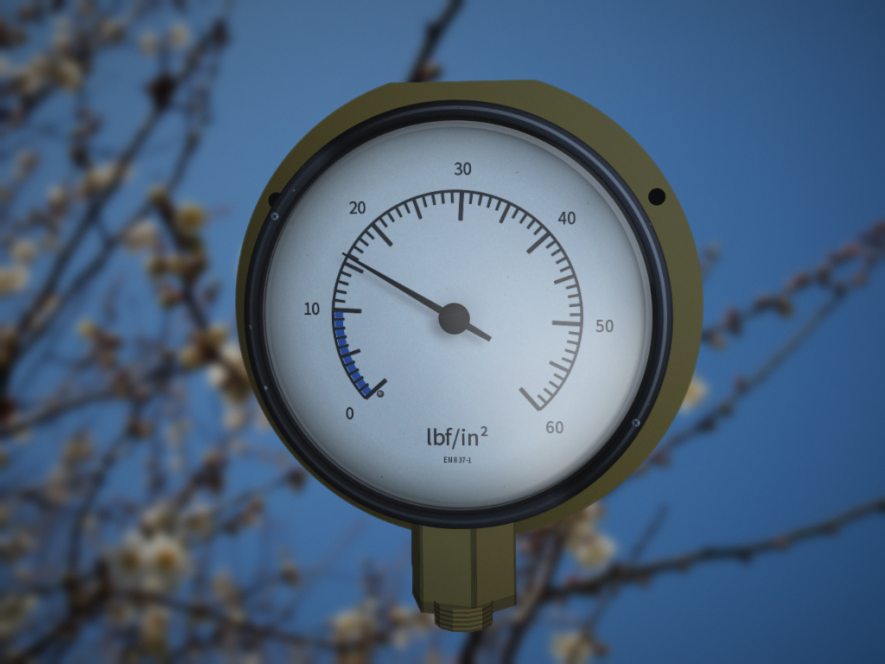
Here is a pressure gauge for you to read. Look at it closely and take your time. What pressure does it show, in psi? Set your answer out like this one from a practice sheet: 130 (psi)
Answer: 16 (psi)
